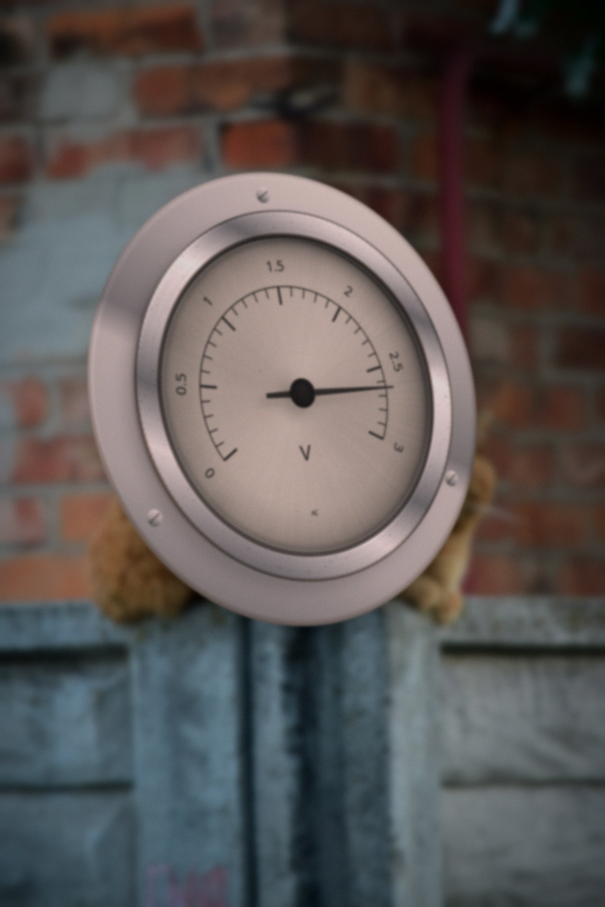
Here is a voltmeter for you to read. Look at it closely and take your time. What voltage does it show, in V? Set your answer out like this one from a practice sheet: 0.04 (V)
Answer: 2.65 (V)
